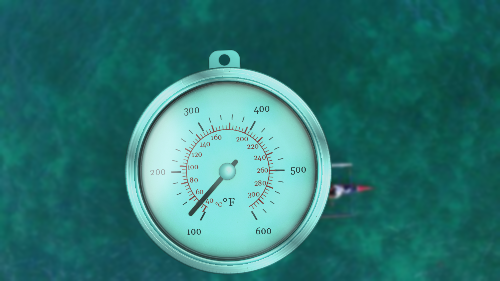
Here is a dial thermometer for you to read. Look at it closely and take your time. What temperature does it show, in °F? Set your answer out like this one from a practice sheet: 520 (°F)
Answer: 120 (°F)
